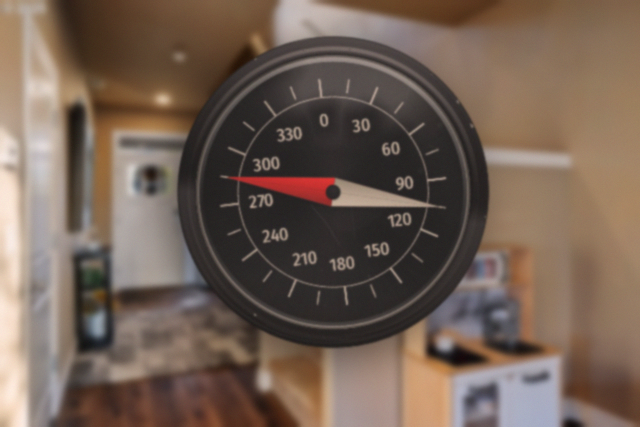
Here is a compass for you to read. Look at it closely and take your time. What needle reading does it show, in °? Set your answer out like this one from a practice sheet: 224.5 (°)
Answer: 285 (°)
